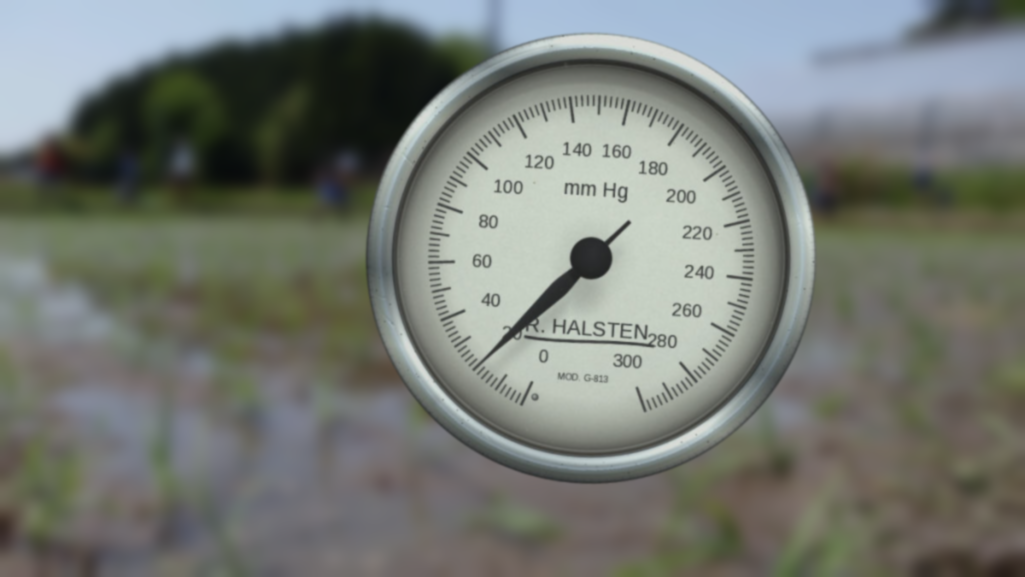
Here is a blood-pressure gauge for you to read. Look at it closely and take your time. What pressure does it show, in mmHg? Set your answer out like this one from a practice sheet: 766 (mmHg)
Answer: 20 (mmHg)
